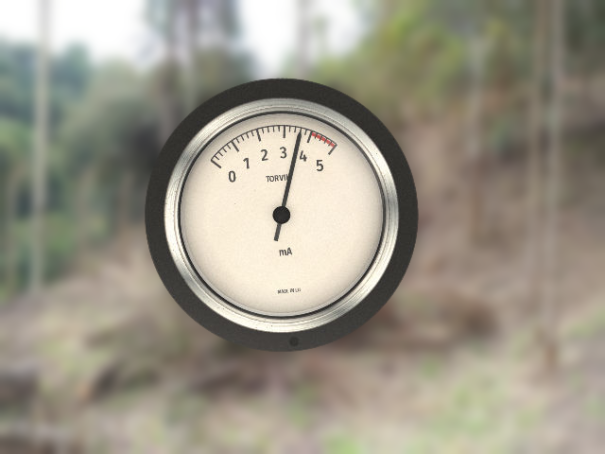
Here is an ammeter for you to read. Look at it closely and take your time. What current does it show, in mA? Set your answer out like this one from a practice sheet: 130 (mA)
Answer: 3.6 (mA)
